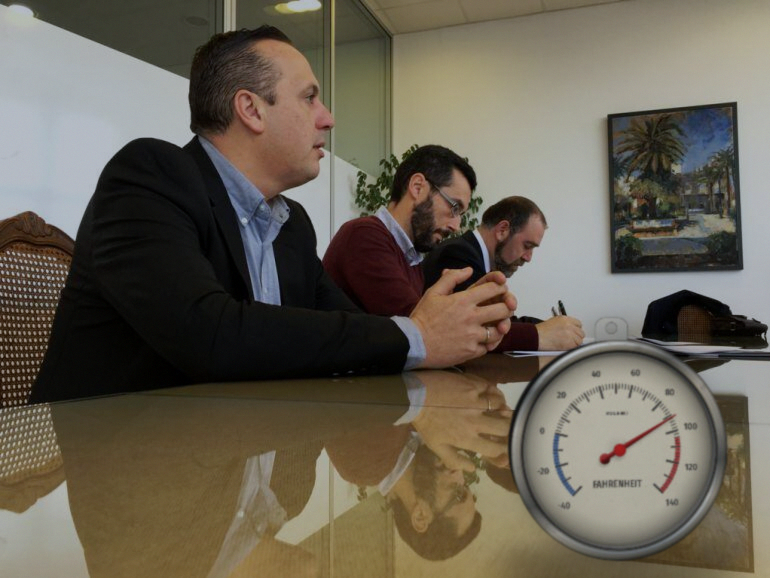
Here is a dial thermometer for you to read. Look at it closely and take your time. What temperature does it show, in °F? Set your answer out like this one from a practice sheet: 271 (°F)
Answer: 90 (°F)
